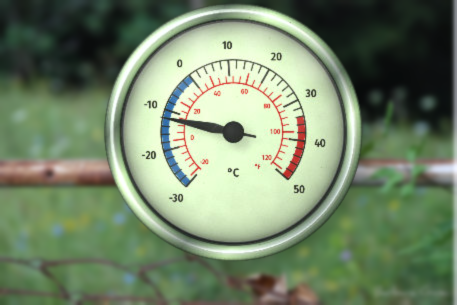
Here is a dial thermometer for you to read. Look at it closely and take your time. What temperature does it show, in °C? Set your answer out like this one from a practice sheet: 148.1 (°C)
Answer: -12 (°C)
